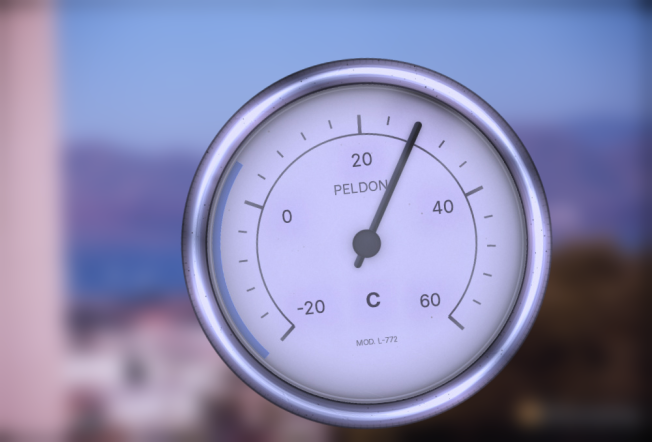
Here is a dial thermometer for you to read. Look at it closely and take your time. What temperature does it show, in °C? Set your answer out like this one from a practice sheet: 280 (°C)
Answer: 28 (°C)
